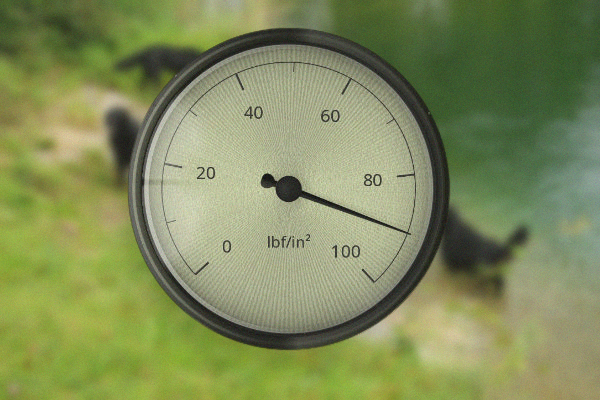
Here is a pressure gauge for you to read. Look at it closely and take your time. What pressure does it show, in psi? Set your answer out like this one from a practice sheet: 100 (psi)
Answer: 90 (psi)
